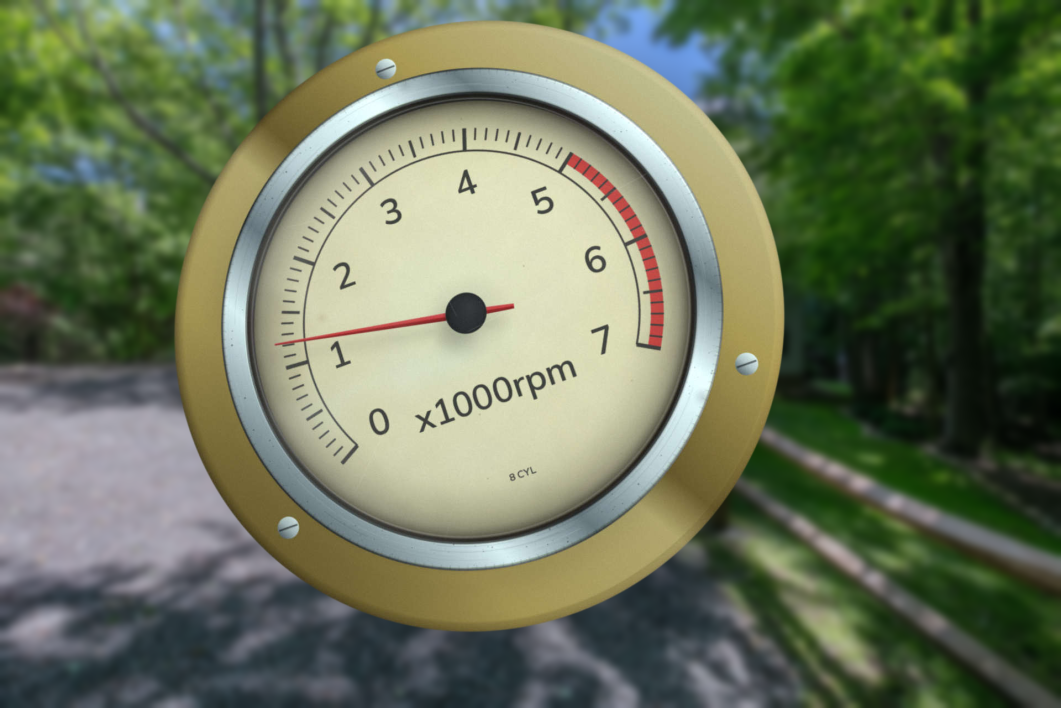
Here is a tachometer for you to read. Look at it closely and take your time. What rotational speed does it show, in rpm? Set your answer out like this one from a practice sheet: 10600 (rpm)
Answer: 1200 (rpm)
